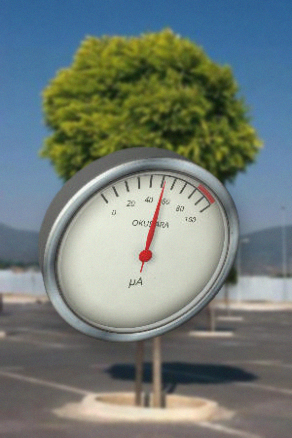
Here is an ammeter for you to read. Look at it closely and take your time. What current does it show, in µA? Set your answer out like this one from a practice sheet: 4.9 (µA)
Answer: 50 (µA)
